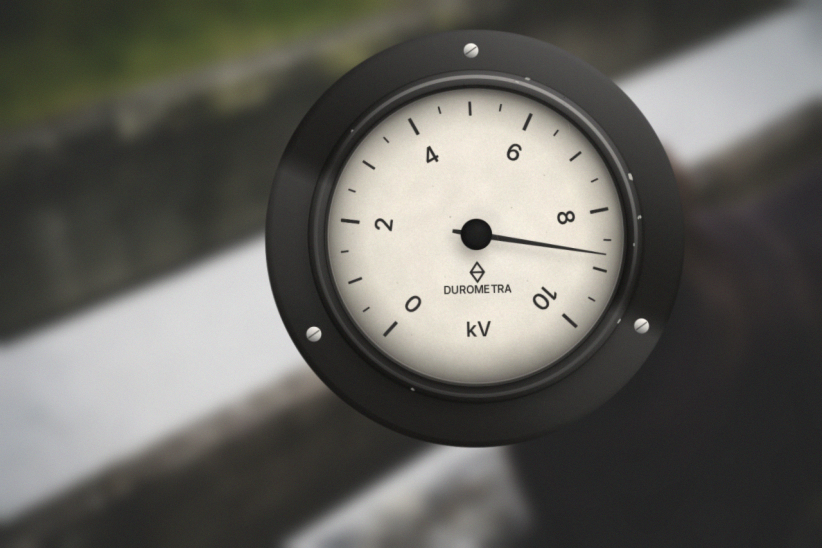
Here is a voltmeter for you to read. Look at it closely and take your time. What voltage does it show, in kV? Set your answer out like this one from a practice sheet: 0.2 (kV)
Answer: 8.75 (kV)
